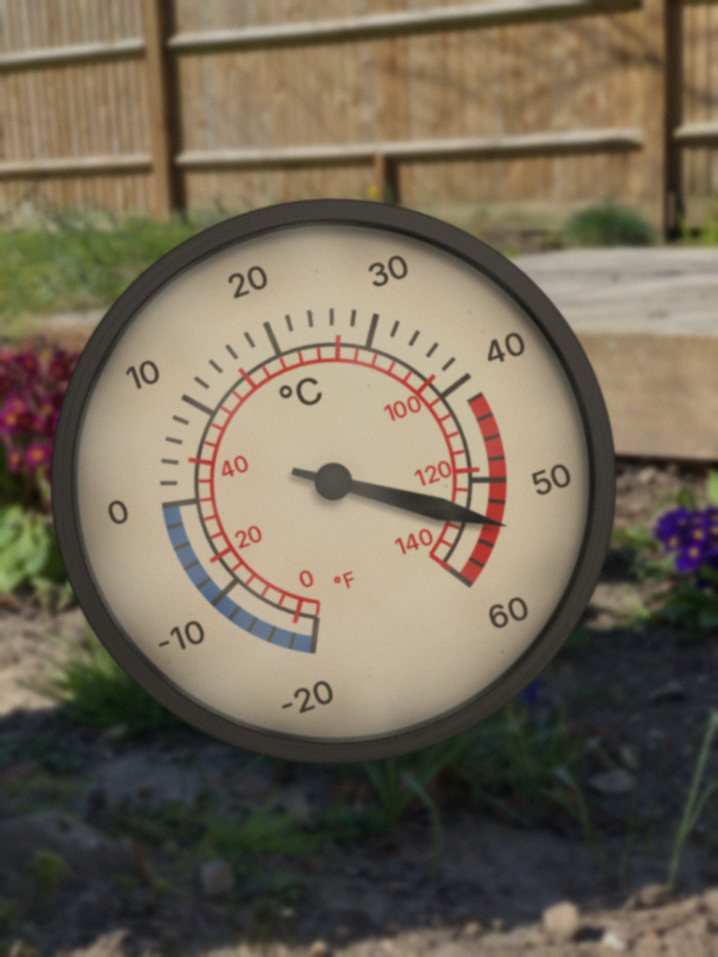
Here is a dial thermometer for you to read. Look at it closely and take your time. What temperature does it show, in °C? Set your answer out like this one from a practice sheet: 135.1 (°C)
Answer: 54 (°C)
